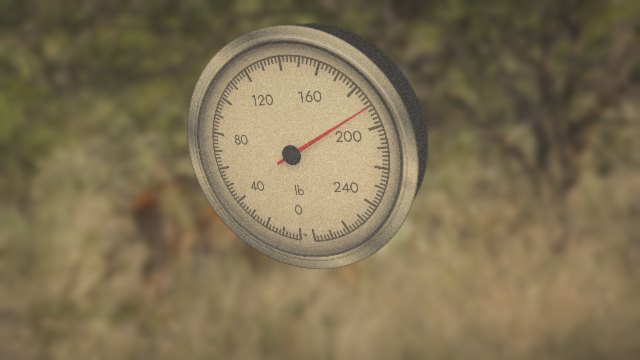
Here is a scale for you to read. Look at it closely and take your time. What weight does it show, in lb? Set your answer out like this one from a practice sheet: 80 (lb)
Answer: 190 (lb)
